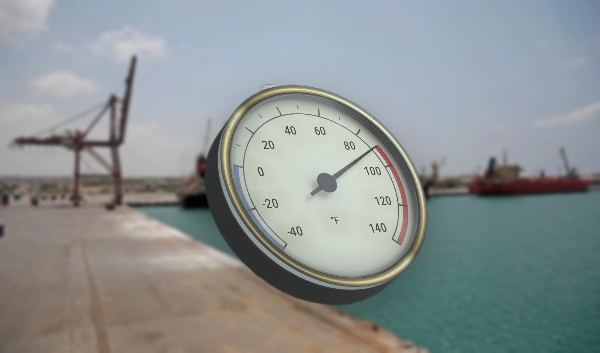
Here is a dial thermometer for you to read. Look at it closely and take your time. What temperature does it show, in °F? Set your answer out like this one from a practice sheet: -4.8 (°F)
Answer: 90 (°F)
